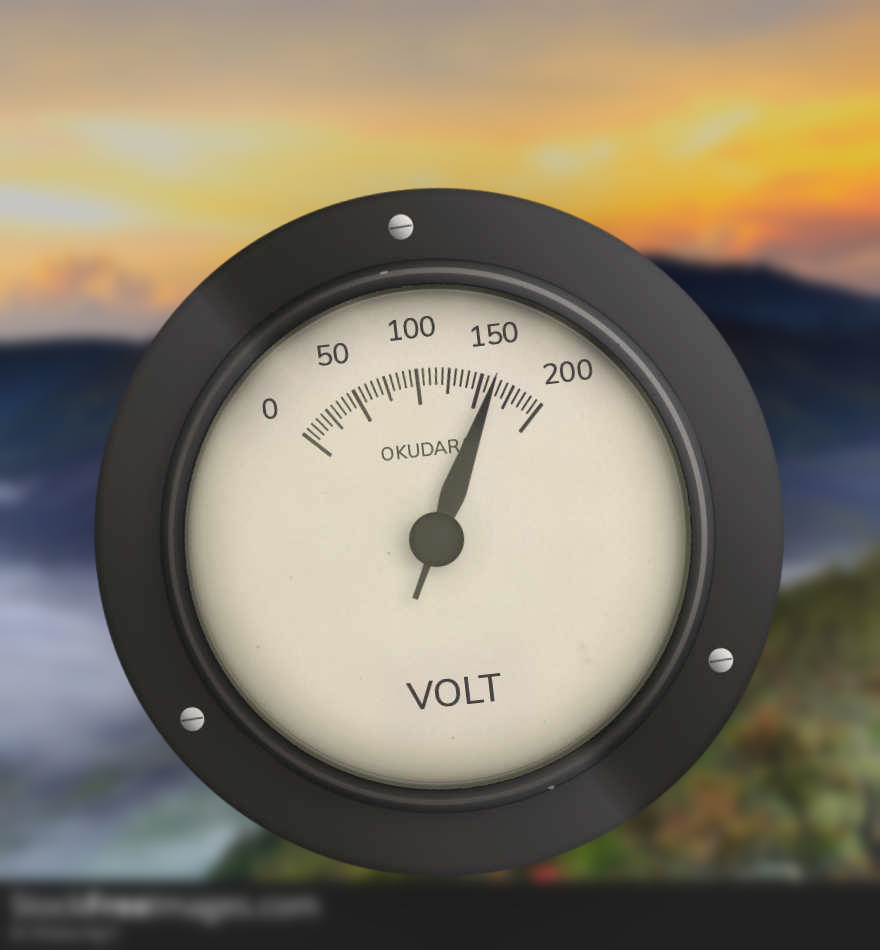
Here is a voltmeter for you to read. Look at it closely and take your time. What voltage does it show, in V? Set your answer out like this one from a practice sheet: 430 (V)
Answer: 160 (V)
